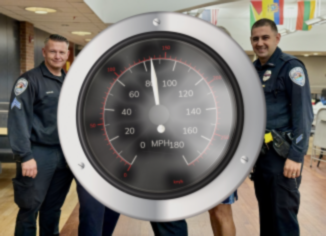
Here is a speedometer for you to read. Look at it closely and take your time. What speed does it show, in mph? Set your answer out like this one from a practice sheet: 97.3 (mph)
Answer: 85 (mph)
